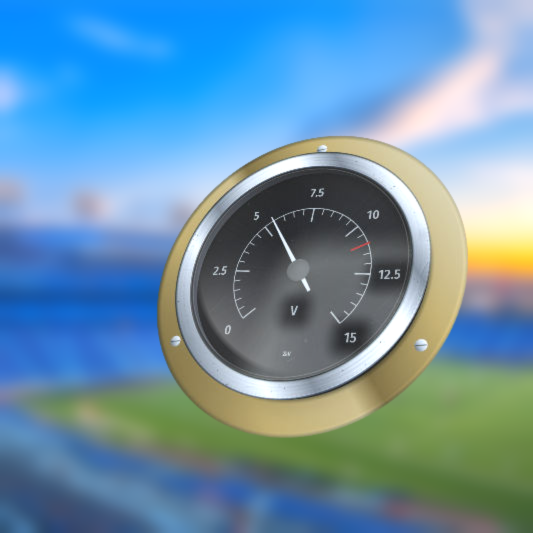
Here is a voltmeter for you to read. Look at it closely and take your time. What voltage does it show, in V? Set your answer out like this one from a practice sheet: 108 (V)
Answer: 5.5 (V)
